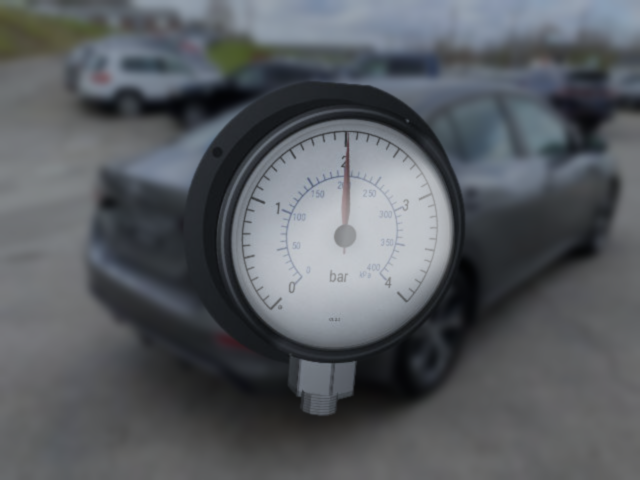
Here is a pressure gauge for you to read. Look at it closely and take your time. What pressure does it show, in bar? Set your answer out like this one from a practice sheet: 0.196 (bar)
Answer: 2 (bar)
